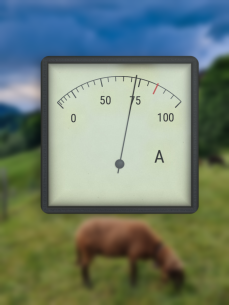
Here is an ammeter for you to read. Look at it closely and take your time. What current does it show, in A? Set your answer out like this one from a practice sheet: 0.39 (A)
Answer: 72.5 (A)
